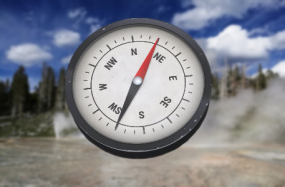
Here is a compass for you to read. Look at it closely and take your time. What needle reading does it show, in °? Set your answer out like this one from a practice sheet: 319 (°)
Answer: 30 (°)
